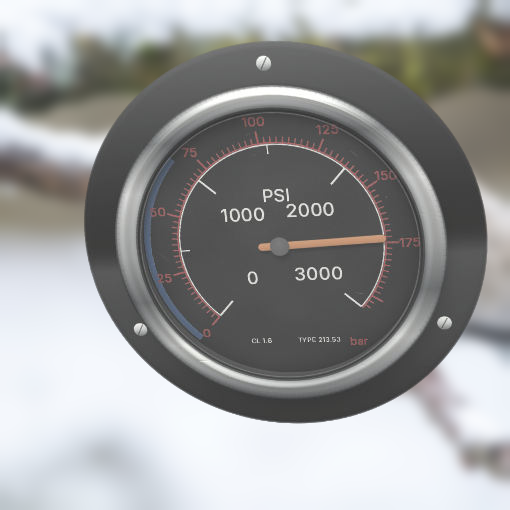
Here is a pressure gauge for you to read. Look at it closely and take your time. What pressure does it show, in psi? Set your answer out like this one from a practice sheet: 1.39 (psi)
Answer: 2500 (psi)
